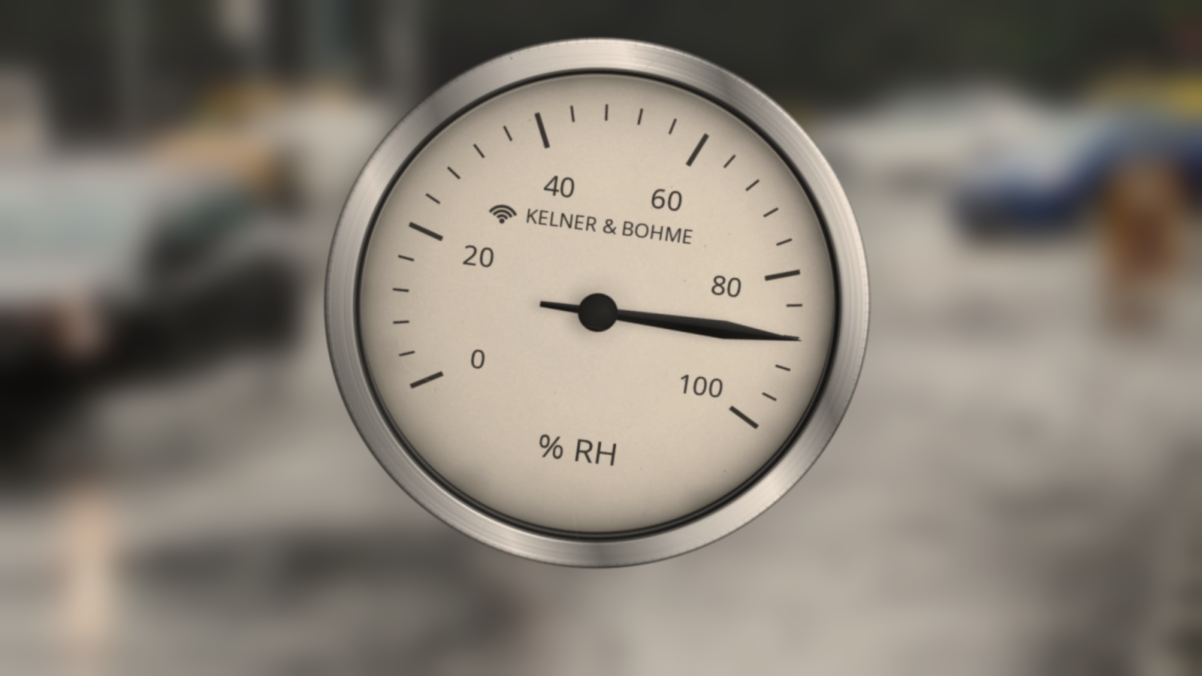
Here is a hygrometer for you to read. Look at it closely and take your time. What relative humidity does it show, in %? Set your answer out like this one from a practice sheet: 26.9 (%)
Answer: 88 (%)
